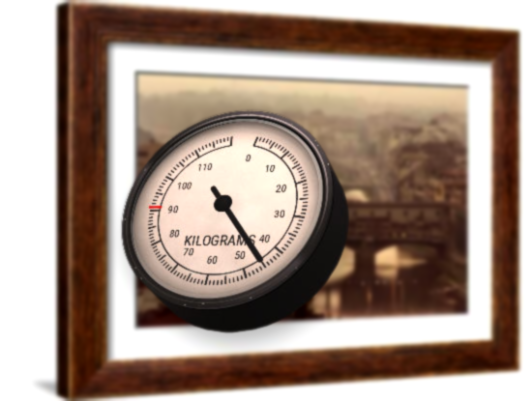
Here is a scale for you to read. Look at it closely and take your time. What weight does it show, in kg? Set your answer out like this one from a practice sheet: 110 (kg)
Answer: 45 (kg)
